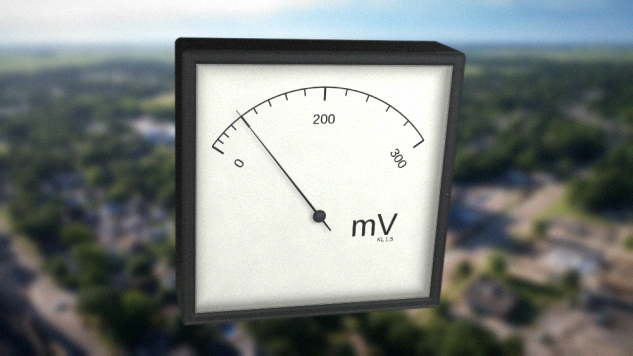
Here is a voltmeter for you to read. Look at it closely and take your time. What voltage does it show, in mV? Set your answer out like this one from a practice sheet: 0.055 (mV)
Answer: 100 (mV)
